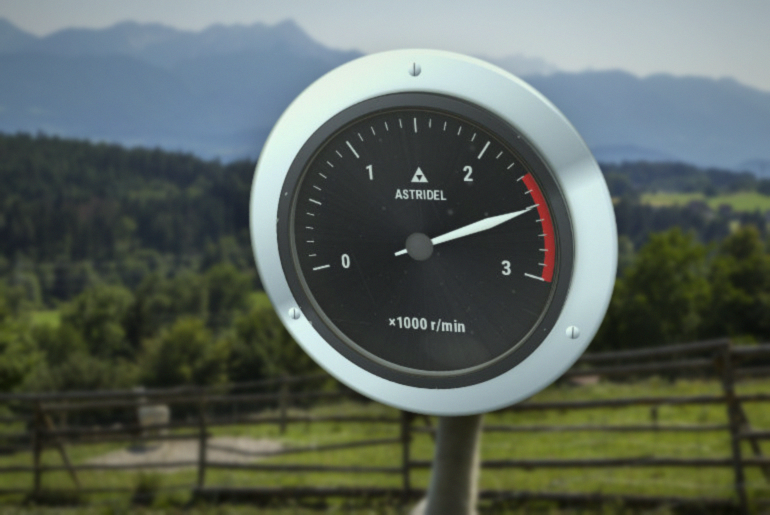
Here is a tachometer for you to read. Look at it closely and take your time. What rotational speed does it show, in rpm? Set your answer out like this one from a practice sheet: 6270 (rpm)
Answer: 2500 (rpm)
